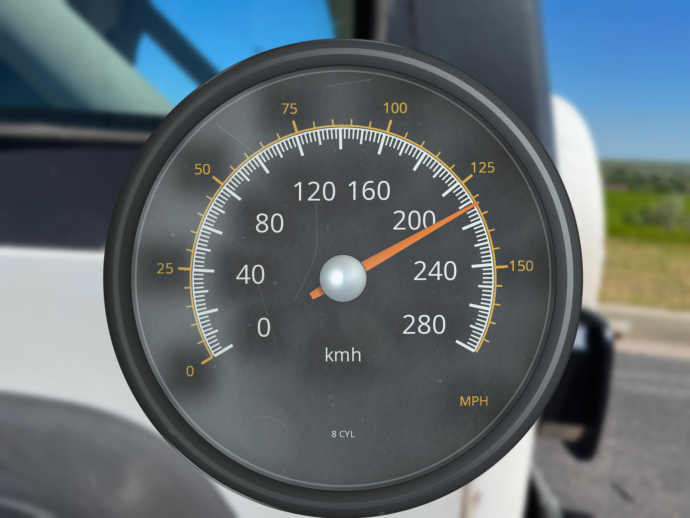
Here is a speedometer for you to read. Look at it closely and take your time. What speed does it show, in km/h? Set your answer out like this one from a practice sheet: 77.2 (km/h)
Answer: 212 (km/h)
